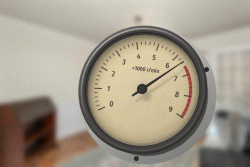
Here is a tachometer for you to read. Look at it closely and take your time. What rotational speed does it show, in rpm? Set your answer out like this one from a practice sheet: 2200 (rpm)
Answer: 6400 (rpm)
